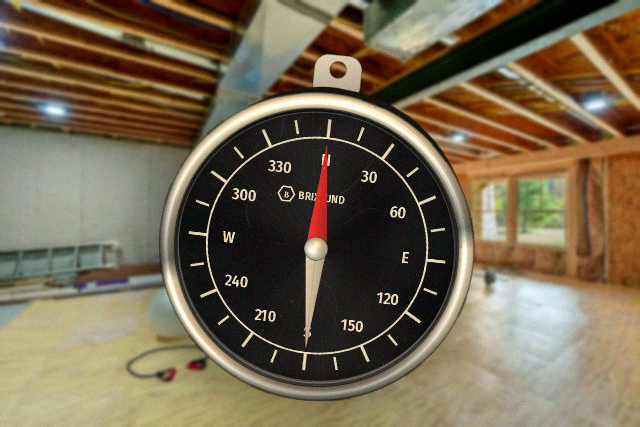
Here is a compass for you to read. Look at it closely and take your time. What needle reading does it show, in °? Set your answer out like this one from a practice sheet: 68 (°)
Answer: 0 (°)
